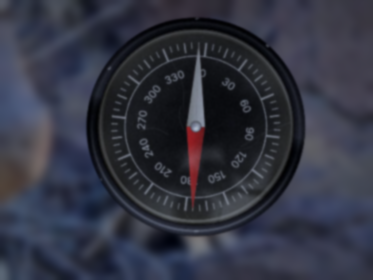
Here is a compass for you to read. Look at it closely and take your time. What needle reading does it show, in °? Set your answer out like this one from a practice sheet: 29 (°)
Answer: 175 (°)
